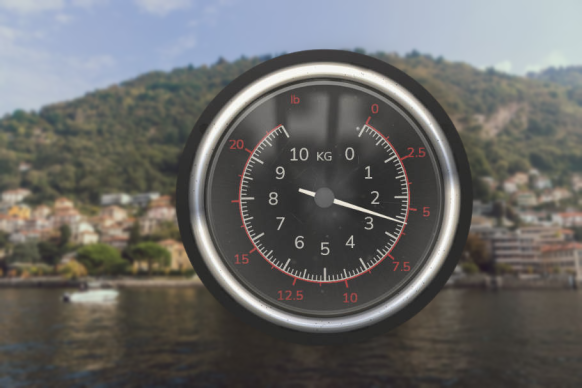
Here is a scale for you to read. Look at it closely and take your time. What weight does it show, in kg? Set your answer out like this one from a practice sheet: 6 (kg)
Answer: 2.6 (kg)
